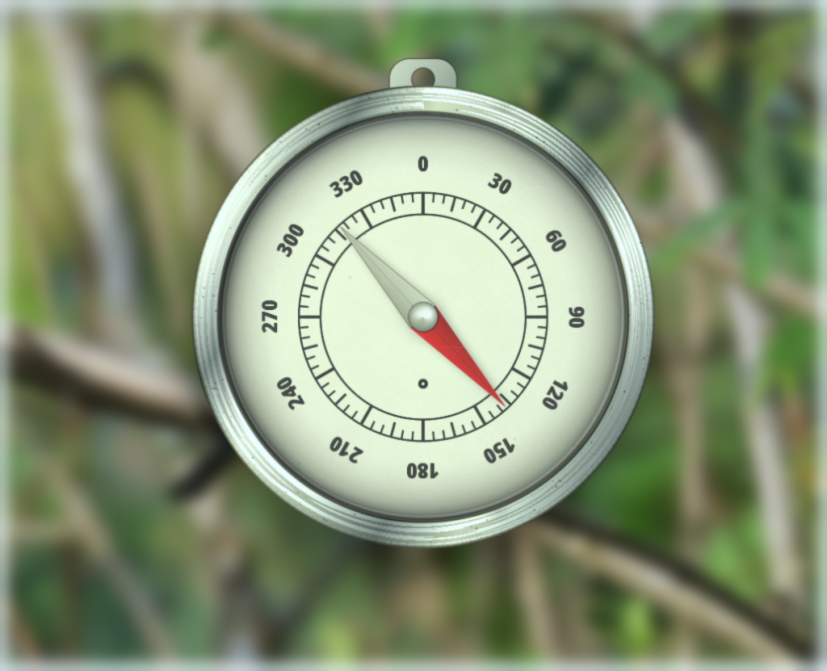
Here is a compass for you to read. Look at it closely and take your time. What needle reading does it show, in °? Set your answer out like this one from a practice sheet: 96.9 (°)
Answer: 137.5 (°)
